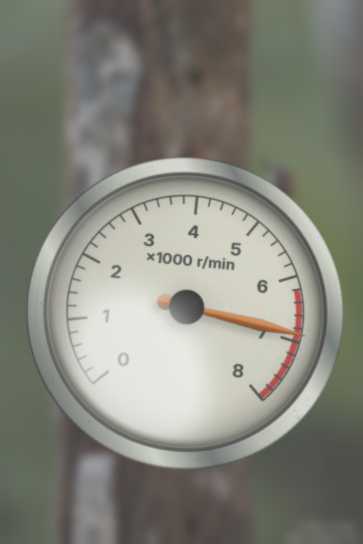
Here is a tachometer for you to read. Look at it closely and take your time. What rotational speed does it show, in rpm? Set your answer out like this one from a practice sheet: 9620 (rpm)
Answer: 6900 (rpm)
